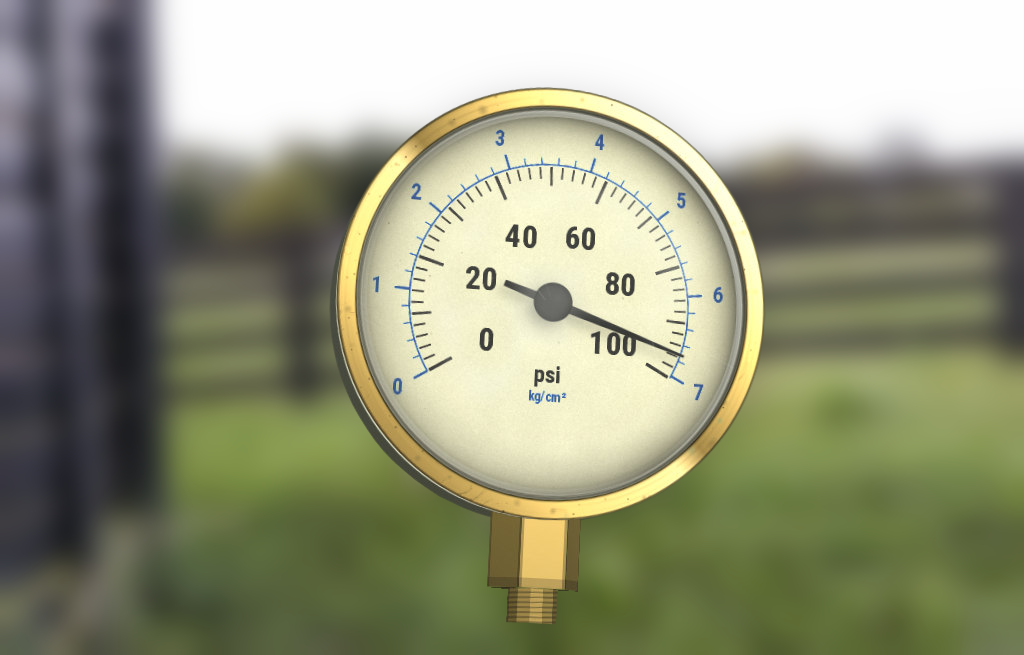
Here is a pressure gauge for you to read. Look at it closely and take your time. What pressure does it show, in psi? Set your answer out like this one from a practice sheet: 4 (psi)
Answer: 96 (psi)
